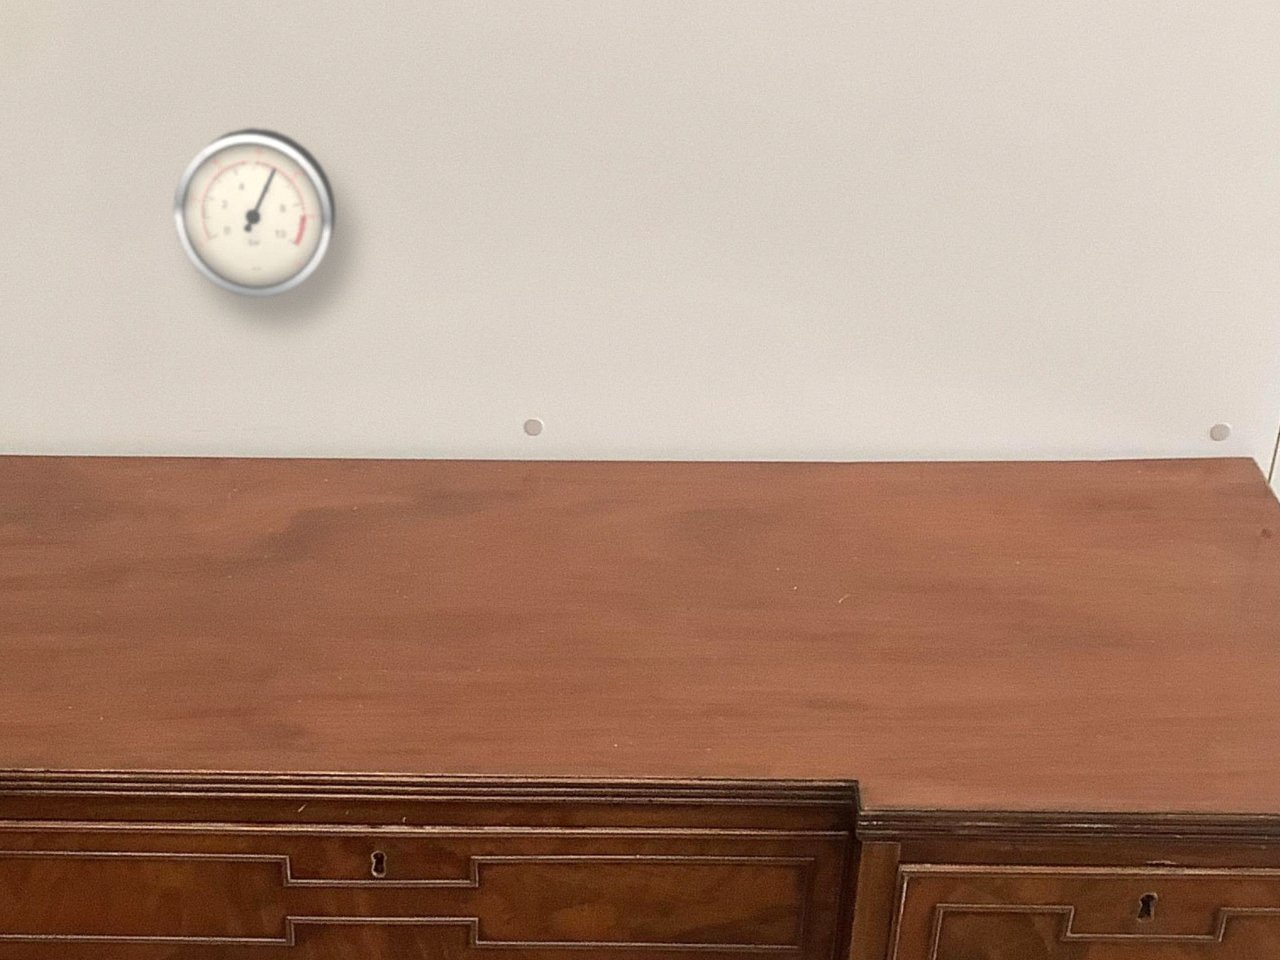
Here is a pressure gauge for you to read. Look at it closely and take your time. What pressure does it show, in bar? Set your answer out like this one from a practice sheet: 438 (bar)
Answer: 6 (bar)
